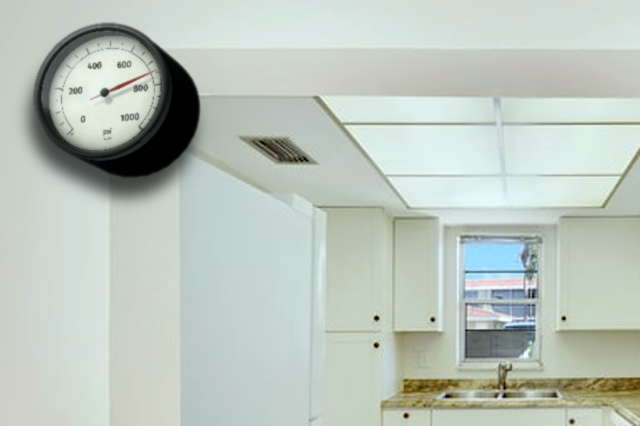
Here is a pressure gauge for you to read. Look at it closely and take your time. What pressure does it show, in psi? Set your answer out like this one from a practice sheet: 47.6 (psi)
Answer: 750 (psi)
